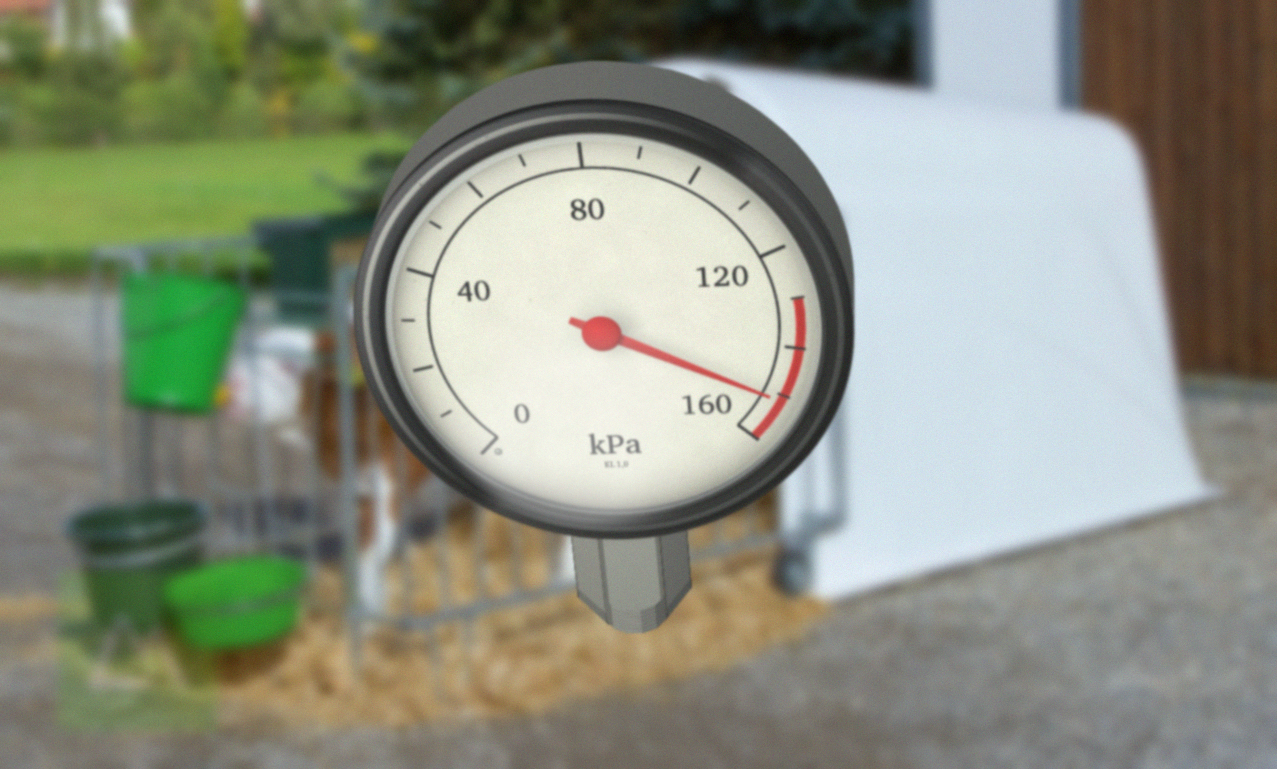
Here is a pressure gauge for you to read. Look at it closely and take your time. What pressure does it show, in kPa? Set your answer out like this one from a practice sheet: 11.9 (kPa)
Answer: 150 (kPa)
